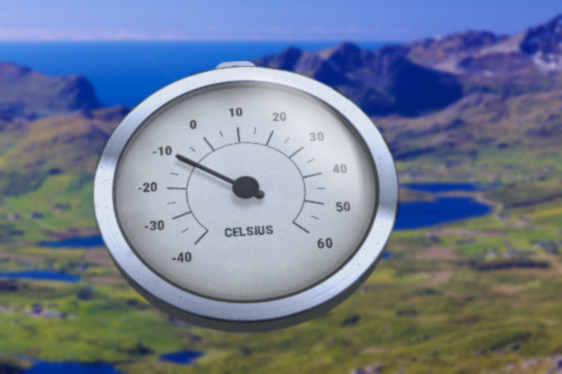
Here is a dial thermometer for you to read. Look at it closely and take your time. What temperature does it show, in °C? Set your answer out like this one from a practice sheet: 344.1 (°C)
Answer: -10 (°C)
